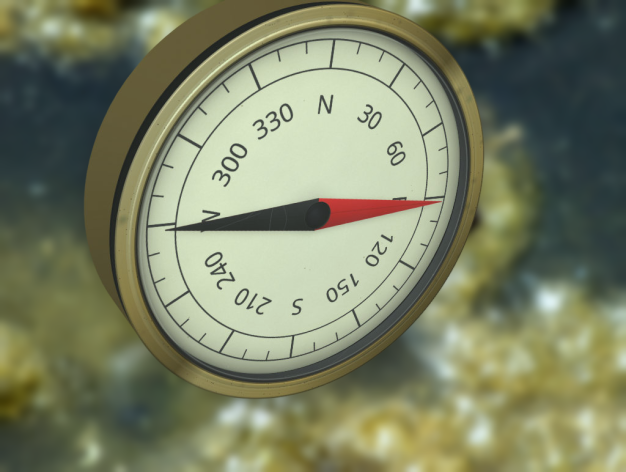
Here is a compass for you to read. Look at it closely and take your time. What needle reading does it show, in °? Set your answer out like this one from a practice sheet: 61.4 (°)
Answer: 90 (°)
